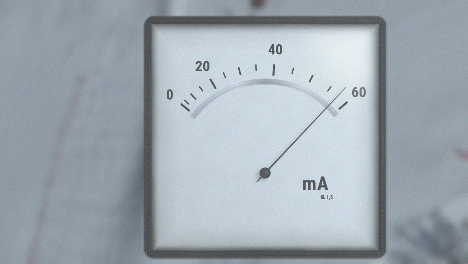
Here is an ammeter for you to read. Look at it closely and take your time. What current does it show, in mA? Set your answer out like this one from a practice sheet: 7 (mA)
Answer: 57.5 (mA)
